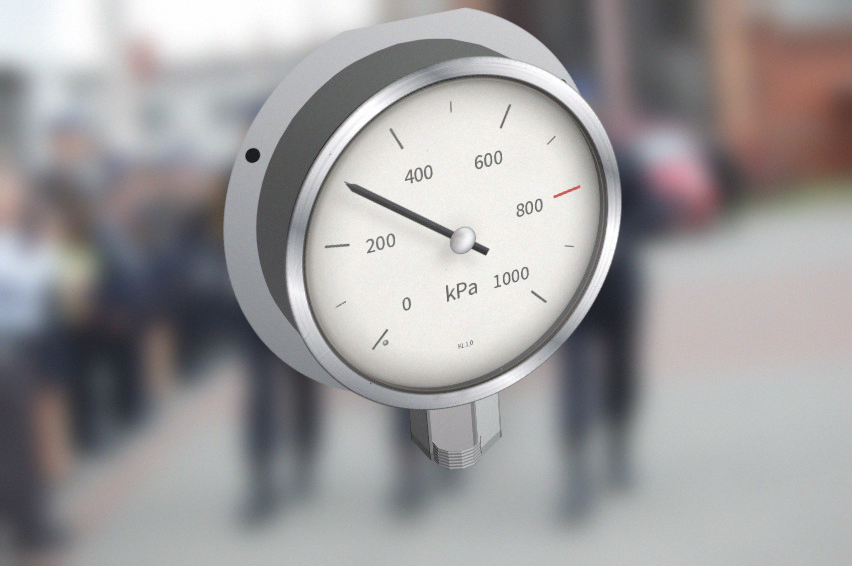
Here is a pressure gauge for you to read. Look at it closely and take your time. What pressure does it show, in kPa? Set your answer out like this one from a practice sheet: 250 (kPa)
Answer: 300 (kPa)
